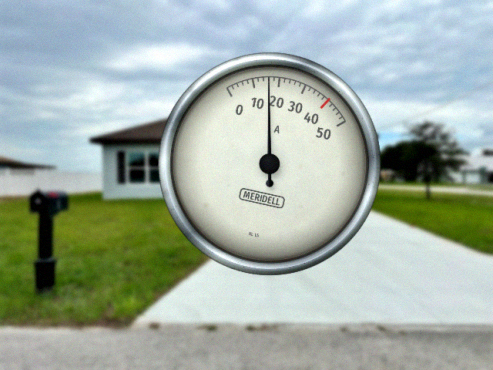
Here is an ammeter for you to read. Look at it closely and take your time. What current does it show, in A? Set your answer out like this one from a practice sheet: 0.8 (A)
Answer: 16 (A)
